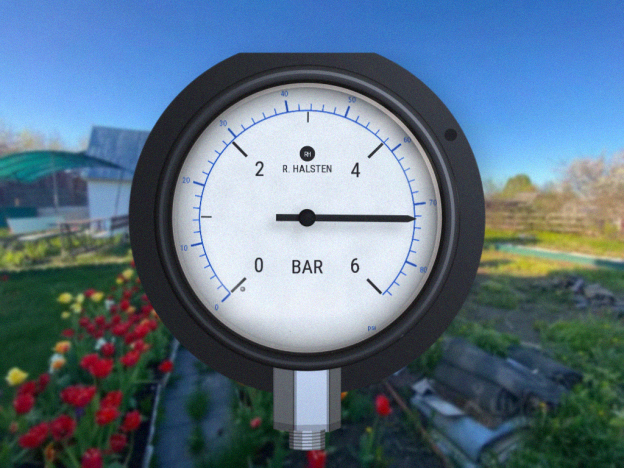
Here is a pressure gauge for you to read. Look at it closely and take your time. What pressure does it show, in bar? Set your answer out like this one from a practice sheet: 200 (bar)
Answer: 5 (bar)
